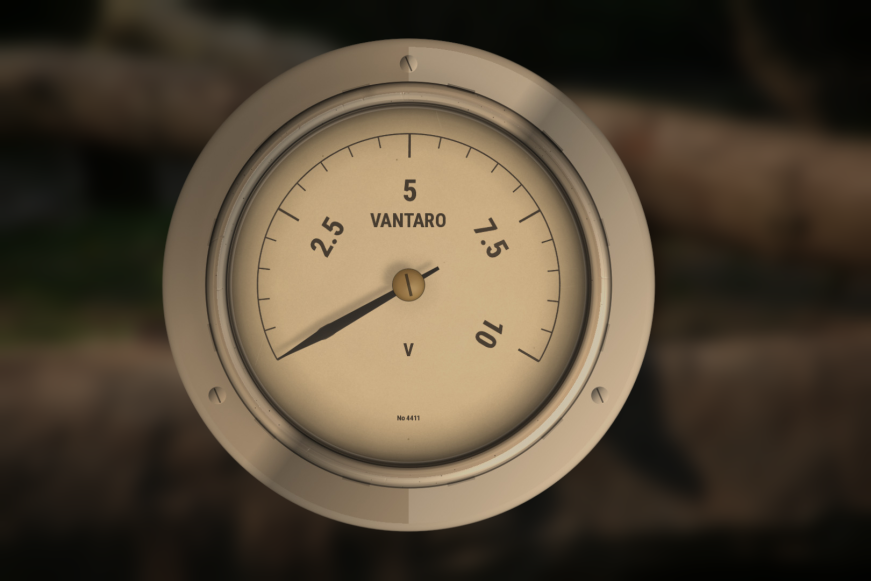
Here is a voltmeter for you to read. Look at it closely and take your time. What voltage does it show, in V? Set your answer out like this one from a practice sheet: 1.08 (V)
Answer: 0 (V)
